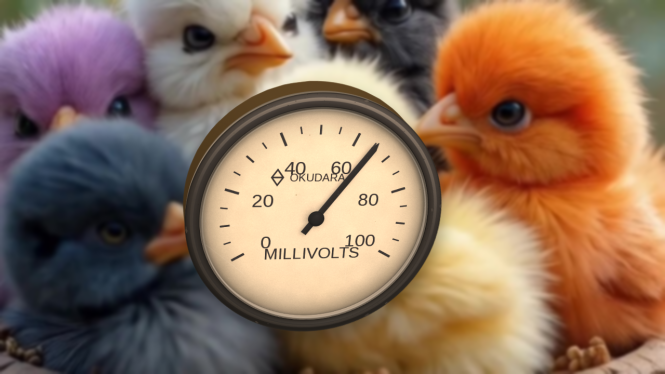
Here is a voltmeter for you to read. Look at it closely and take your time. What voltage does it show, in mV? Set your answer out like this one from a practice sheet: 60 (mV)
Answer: 65 (mV)
